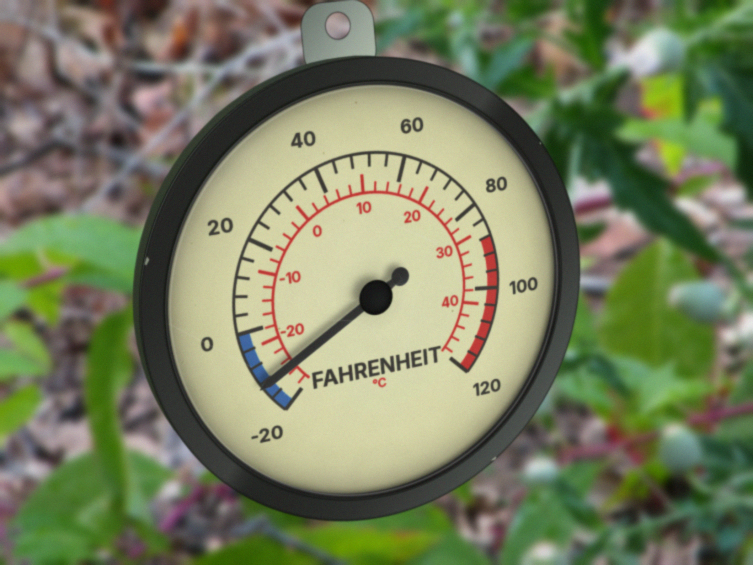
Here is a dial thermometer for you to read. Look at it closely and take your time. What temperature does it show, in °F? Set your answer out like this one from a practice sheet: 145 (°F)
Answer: -12 (°F)
